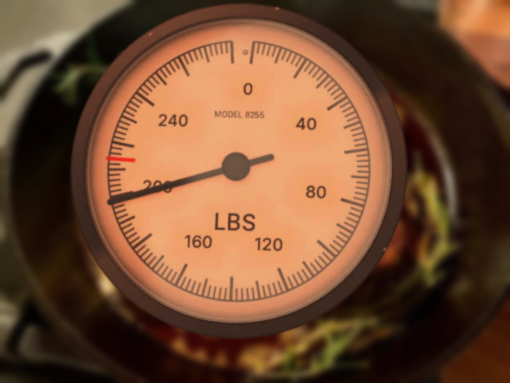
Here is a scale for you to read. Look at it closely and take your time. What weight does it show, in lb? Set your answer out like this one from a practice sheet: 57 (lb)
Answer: 198 (lb)
